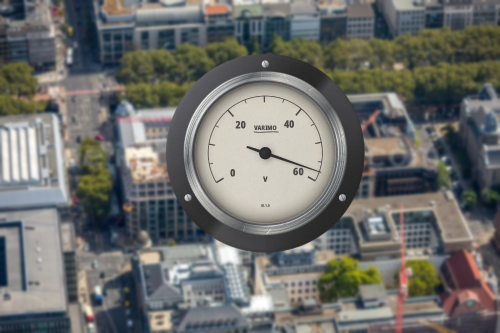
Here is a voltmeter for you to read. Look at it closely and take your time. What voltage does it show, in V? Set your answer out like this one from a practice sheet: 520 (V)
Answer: 57.5 (V)
